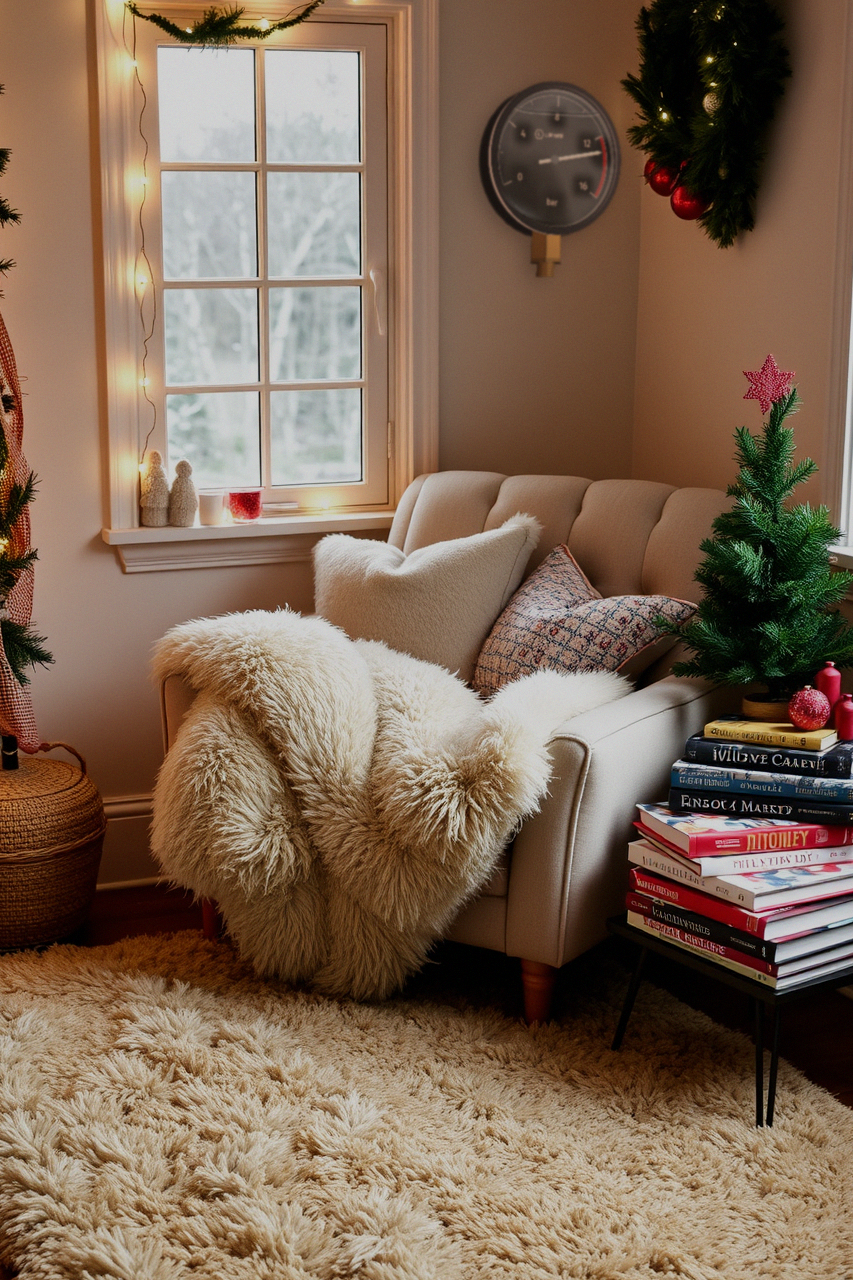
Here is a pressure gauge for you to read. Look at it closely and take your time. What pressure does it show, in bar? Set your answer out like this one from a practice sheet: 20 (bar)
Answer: 13 (bar)
